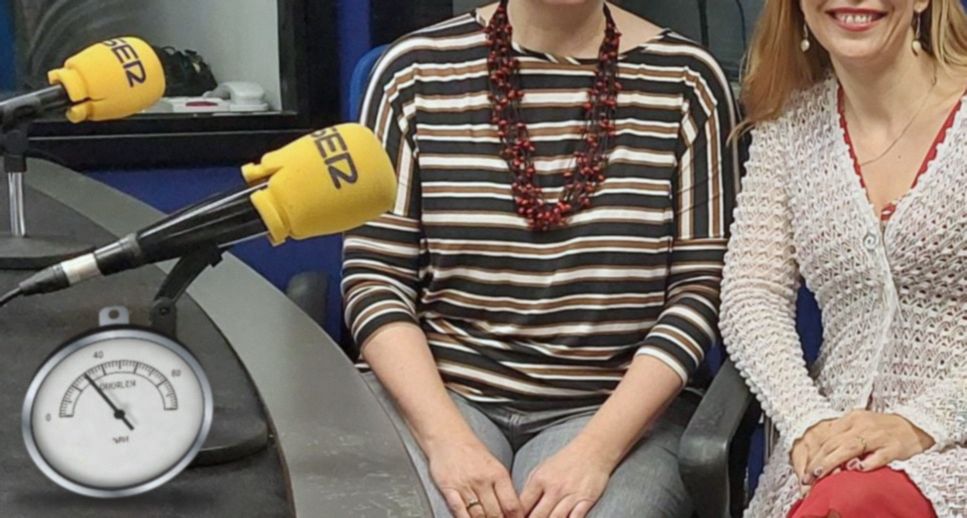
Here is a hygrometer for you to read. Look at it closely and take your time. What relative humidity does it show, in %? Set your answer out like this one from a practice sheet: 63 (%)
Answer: 30 (%)
